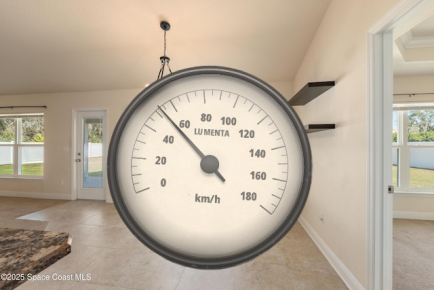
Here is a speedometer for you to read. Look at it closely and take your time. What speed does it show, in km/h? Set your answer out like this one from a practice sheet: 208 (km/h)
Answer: 52.5 (km/h)
